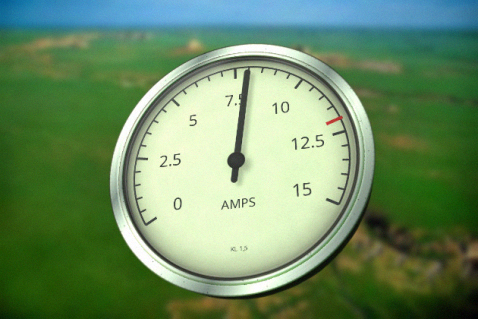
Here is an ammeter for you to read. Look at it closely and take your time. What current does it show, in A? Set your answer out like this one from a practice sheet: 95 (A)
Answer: 8 (A)
